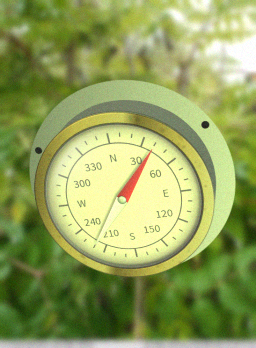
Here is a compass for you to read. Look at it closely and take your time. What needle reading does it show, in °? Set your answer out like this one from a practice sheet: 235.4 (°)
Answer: 40 (°)
